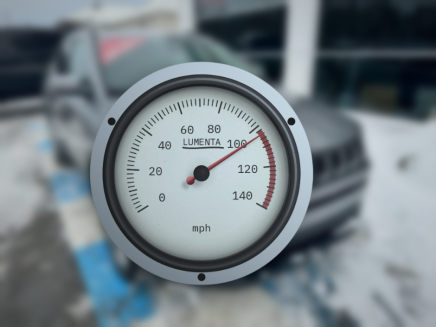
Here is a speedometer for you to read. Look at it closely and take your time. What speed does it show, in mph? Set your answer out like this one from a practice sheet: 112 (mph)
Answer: 104 (mph)
